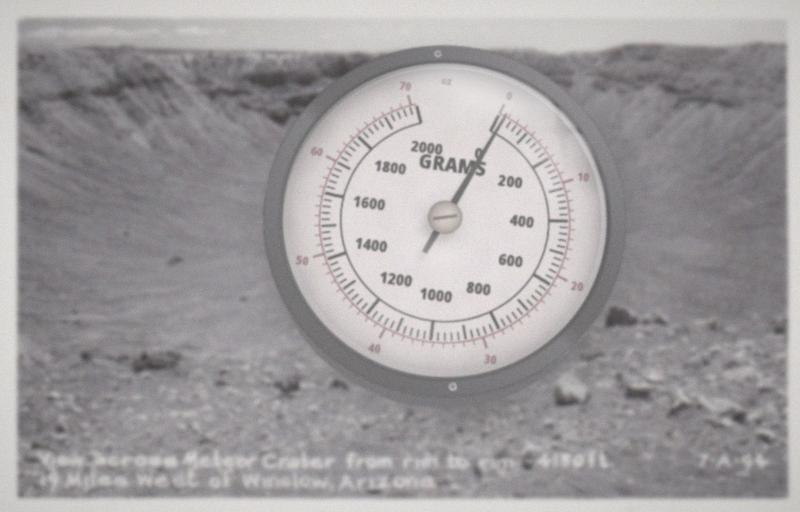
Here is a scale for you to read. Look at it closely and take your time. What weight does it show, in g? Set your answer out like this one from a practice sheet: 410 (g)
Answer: 20 (g)
